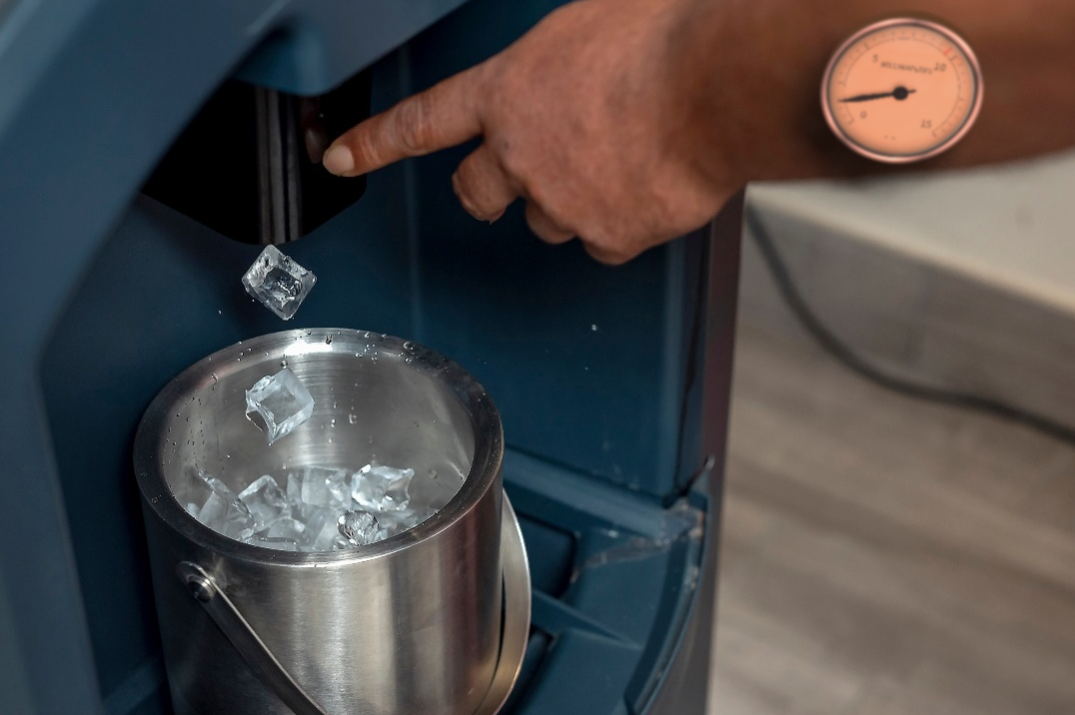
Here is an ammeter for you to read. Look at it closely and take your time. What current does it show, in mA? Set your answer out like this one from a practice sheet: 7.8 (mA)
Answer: 1.5 (mA)
